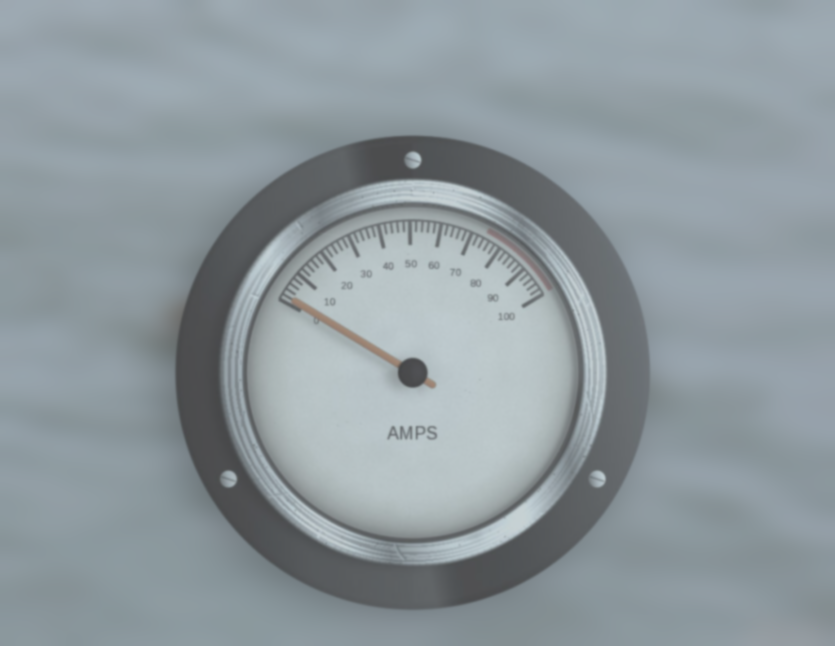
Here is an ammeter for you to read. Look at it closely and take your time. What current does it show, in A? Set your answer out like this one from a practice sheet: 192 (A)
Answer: 2 (A)
